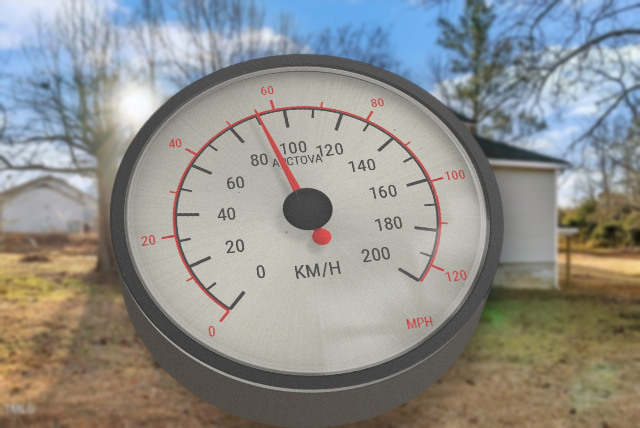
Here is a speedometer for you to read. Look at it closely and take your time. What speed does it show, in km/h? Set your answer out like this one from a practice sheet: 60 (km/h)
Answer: 90 (km/h)
